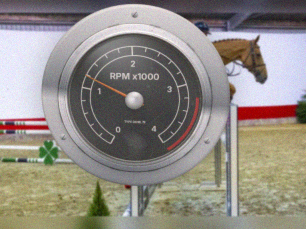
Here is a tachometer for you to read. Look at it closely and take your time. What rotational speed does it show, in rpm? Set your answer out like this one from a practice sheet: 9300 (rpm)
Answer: 1200 (rpm)
